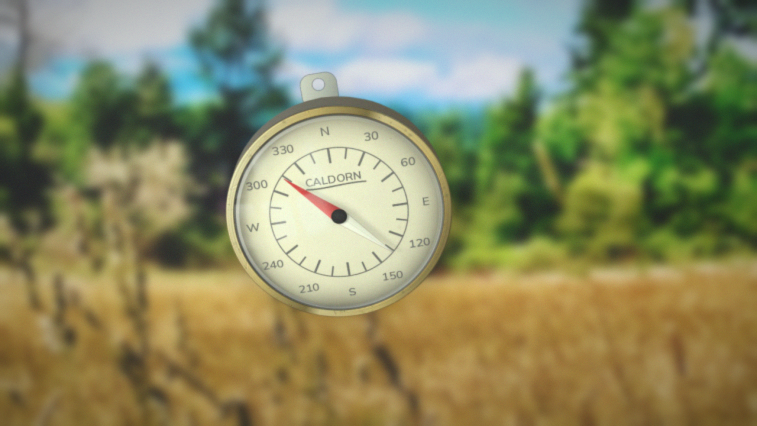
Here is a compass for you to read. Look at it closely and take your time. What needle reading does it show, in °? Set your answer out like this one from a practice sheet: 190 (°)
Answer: 315 (°)
